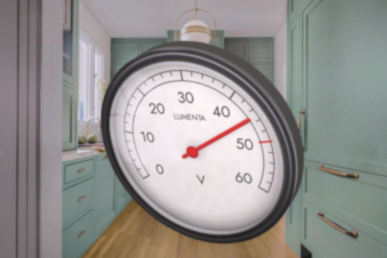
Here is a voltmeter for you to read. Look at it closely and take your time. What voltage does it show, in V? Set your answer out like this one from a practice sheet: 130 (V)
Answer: 45 (V)
